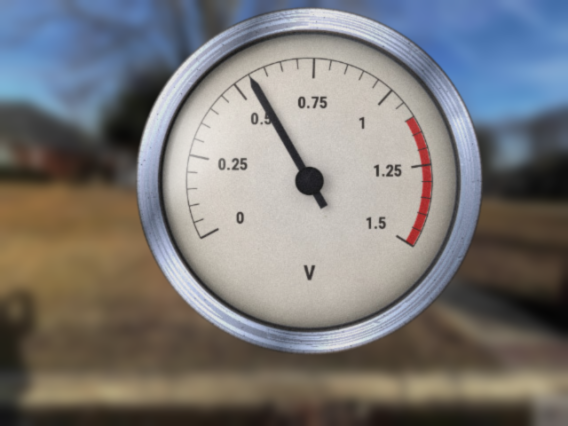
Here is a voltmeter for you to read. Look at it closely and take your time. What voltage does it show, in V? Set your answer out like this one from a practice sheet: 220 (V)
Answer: 0.55 (V)
